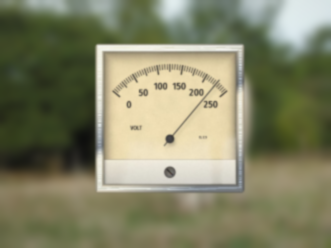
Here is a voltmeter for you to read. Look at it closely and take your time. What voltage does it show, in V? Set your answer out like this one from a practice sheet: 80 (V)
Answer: 225 (V)
